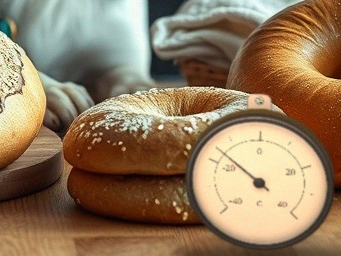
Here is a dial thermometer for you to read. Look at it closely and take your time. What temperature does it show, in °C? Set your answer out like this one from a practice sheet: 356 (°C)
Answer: -15 (°C)
